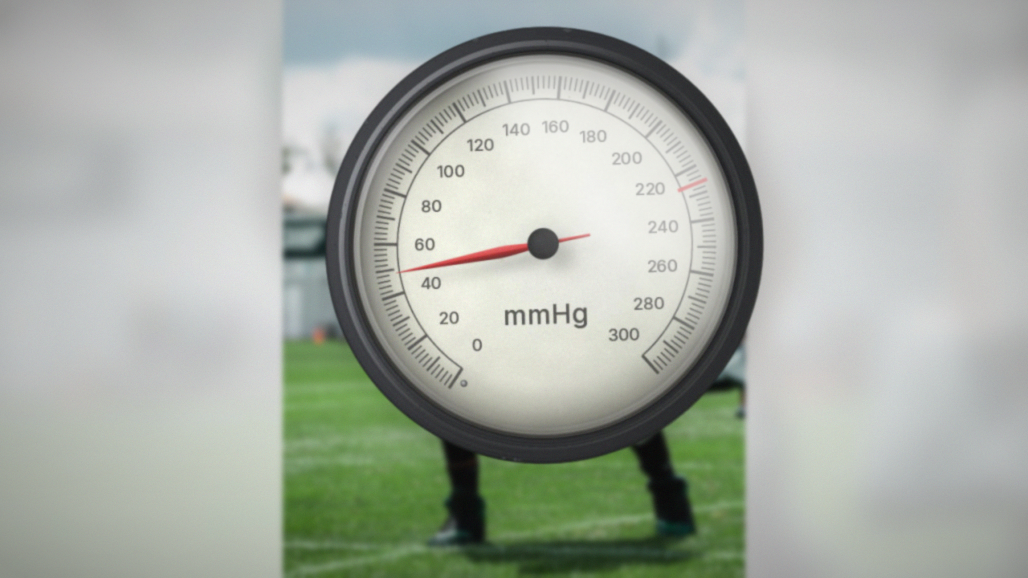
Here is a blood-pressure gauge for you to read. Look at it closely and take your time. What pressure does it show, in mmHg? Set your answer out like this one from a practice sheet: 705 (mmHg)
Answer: 48 (mmHg)
